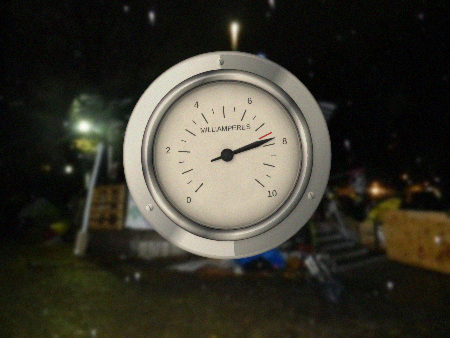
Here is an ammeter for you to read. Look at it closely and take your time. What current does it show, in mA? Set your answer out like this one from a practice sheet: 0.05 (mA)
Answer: 7.75 (mA)
